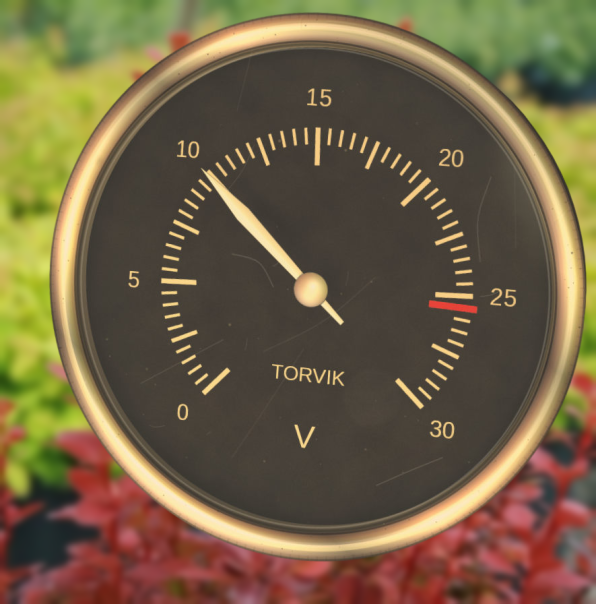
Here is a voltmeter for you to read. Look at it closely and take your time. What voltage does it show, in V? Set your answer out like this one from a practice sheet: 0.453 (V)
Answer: 10 (V)
